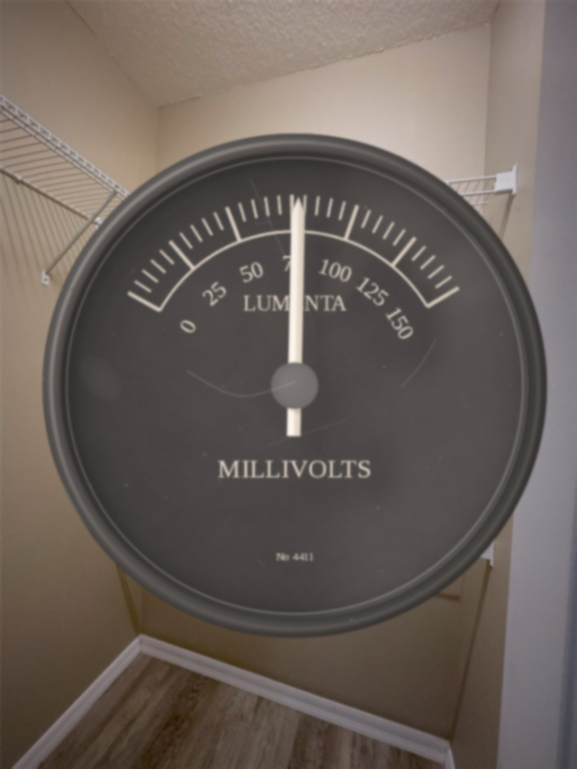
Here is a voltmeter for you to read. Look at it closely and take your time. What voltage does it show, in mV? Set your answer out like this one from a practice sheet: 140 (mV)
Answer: 77.5 (mV)
